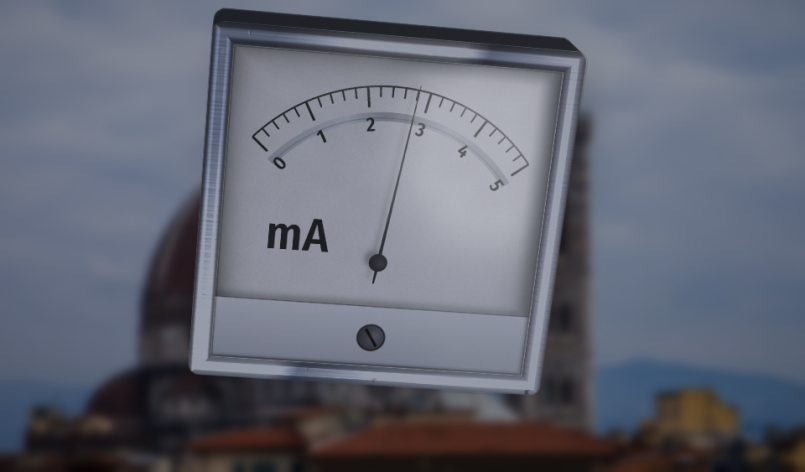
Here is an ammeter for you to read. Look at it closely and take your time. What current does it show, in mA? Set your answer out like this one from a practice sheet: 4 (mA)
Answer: 2.8 (mA)
